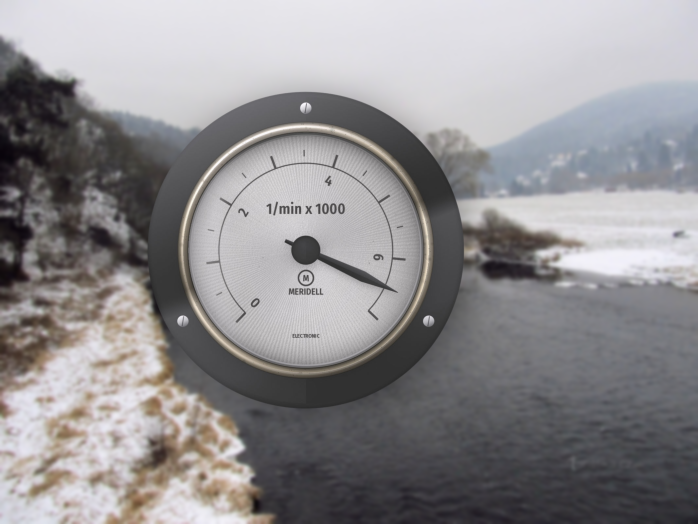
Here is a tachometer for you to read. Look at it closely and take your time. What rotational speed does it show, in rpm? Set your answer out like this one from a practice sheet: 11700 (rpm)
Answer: 6500 (rpm)
